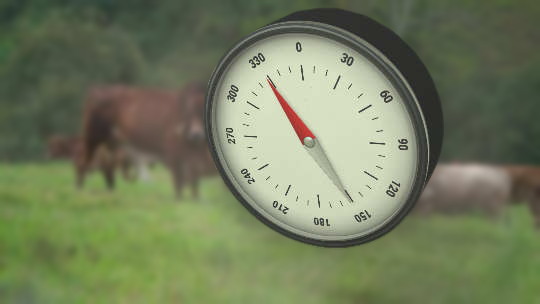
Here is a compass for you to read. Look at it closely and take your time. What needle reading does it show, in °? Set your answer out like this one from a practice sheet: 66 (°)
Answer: 330 (°)
